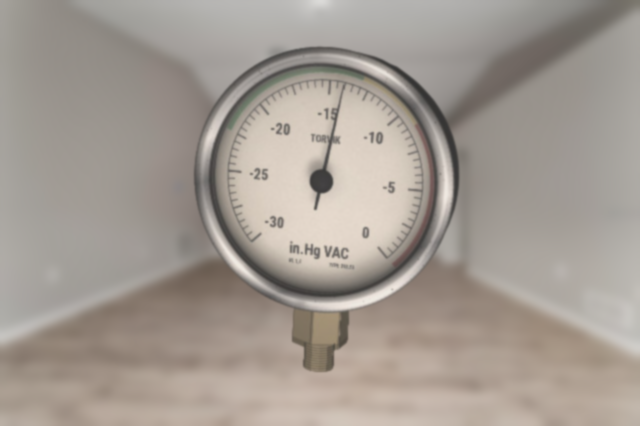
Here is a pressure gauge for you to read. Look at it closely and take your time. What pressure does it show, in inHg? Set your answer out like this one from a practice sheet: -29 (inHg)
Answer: -14 (inHg)
